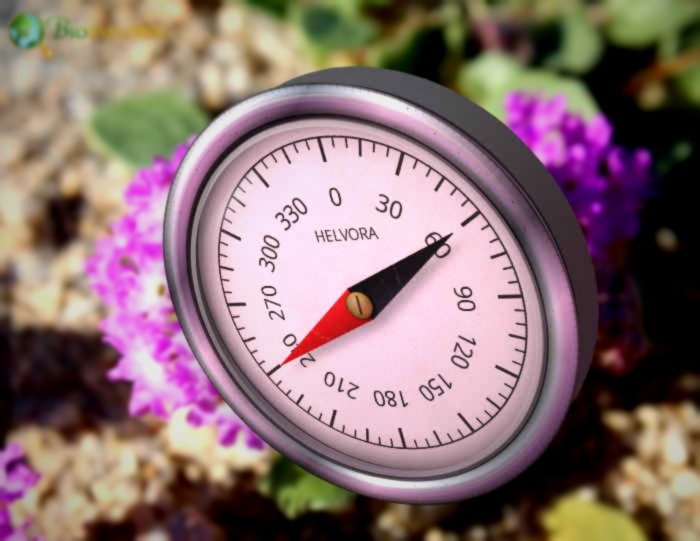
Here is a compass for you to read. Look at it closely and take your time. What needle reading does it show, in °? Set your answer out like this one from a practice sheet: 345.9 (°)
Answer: 240 (°)
